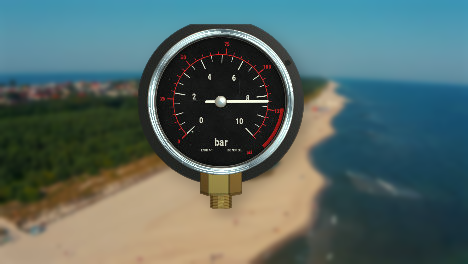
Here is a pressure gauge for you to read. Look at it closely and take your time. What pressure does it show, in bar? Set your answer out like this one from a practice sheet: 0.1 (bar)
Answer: 8.25 (bar)
